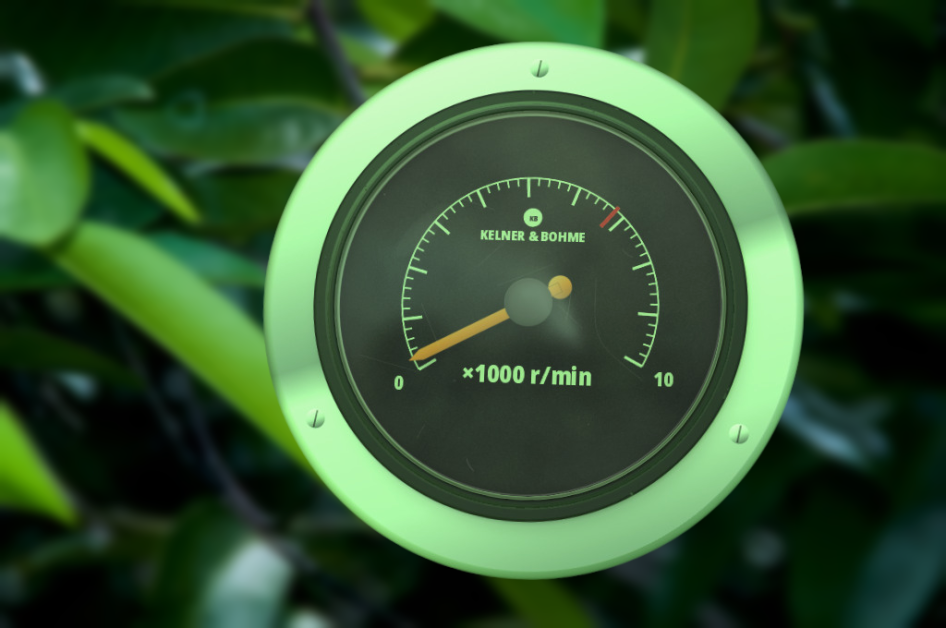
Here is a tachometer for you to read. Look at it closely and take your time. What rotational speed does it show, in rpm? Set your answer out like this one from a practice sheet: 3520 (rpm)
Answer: 200 (rpm)
